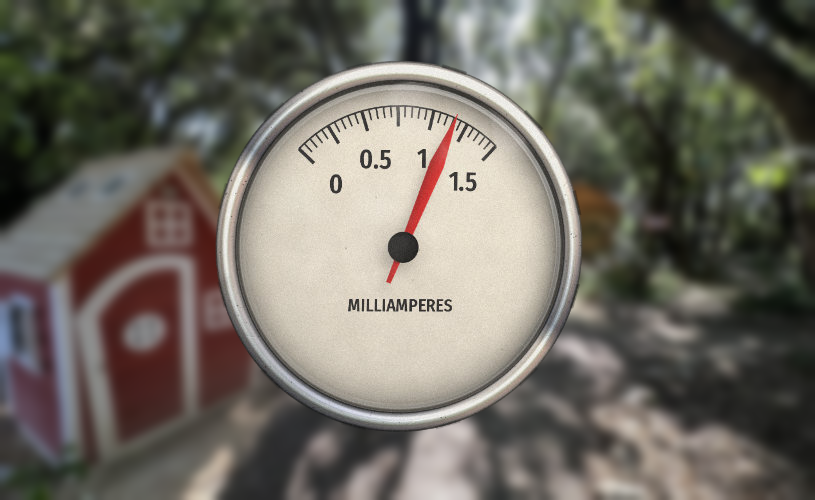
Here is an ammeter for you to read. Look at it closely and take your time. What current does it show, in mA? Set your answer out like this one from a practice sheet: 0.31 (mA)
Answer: 1.15 (mA)
